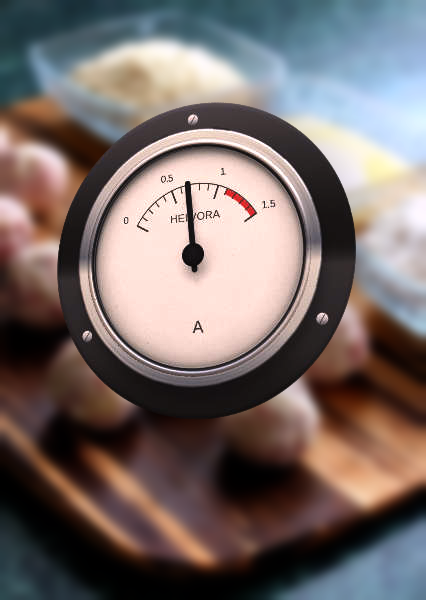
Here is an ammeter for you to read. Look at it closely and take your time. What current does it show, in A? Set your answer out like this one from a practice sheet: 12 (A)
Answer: 0.7 (A)
